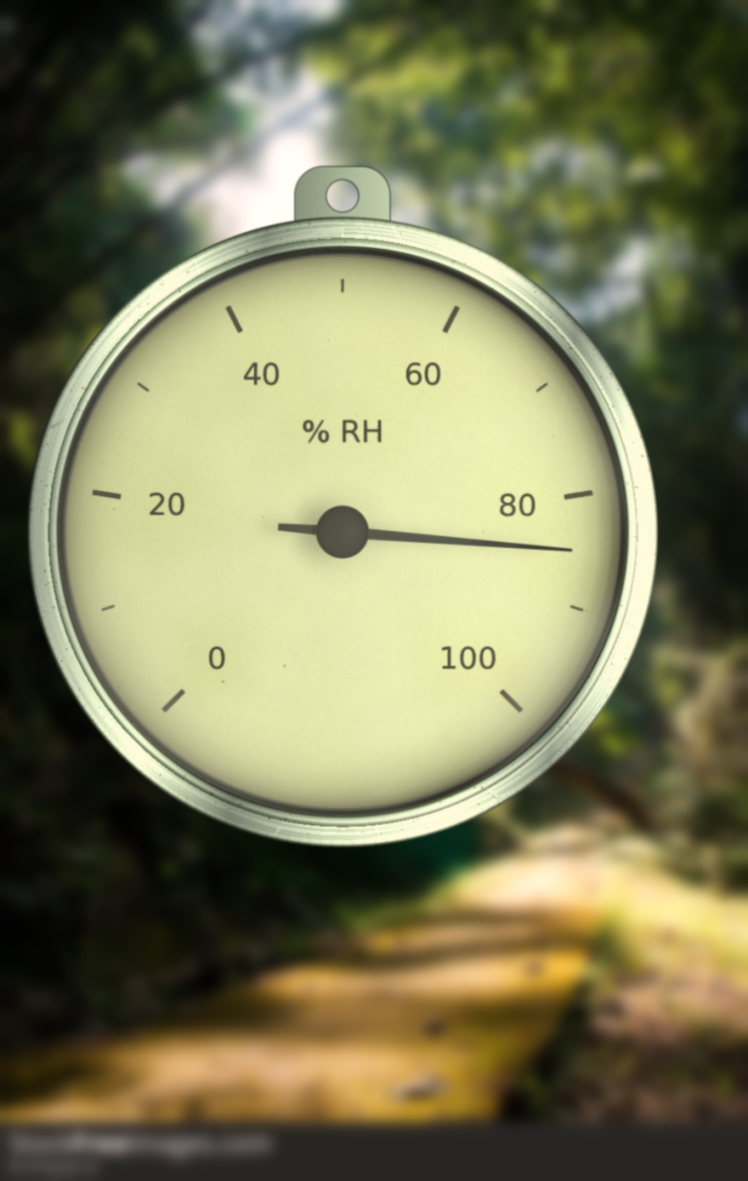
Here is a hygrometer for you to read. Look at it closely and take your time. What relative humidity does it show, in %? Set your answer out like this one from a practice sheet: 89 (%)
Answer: 85 (%)
